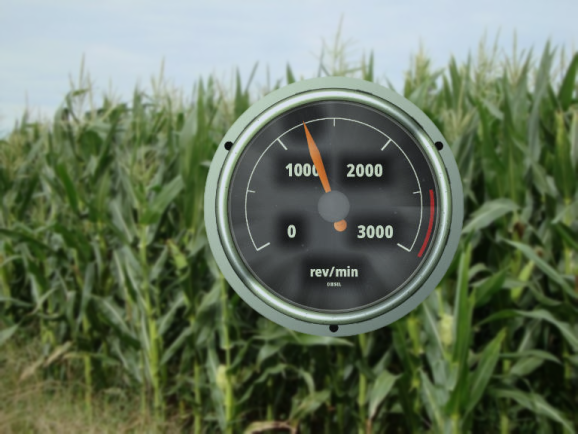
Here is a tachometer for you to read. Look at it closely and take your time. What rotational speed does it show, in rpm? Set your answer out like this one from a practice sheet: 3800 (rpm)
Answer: 1250 (rpm)
